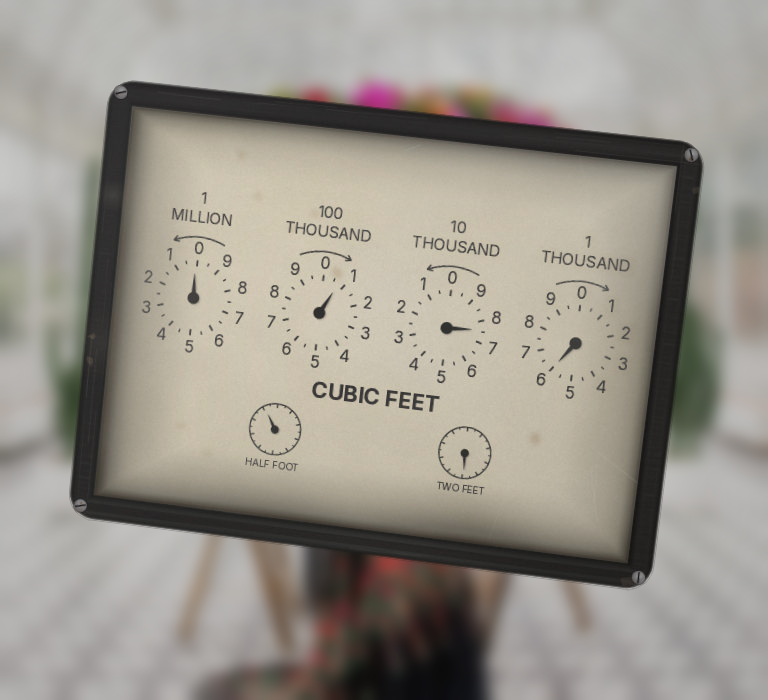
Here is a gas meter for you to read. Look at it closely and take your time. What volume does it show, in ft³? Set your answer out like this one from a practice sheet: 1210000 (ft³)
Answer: 7600 (ft³)
